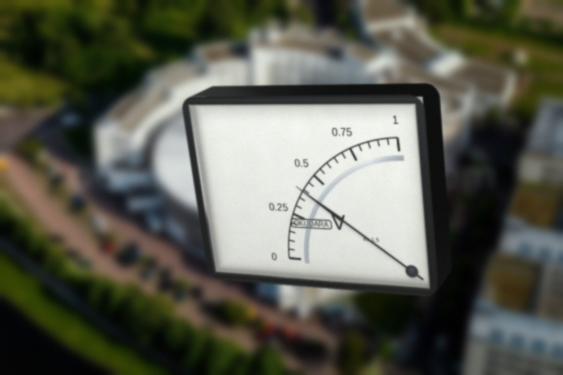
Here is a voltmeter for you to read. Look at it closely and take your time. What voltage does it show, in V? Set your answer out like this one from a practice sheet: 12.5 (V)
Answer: 0.4 (V)
